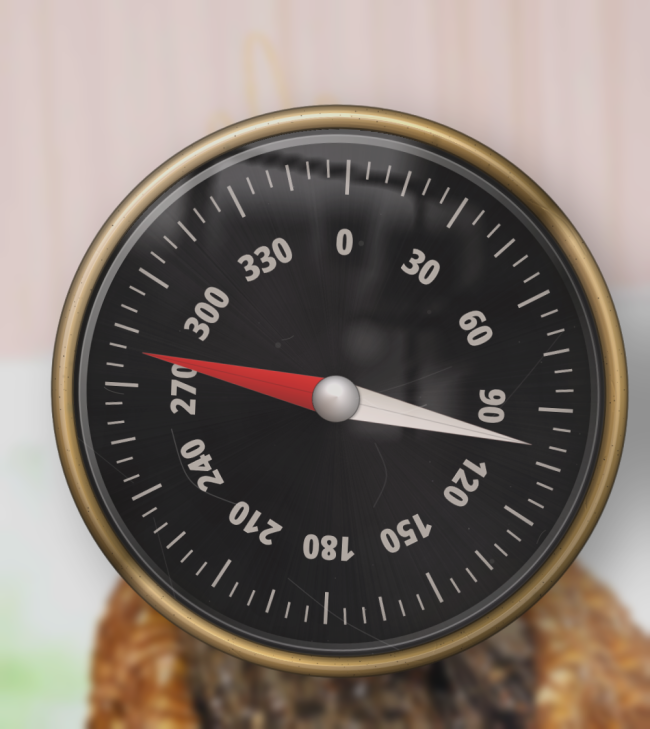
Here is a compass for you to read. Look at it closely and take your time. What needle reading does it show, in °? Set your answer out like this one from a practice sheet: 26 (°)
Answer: 280 (°)
